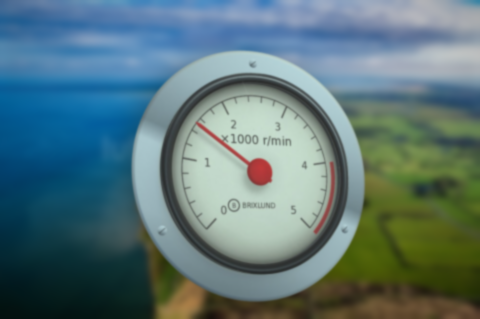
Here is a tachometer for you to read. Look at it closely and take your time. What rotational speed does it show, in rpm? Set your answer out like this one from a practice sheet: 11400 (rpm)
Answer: 1500 (rpm)
